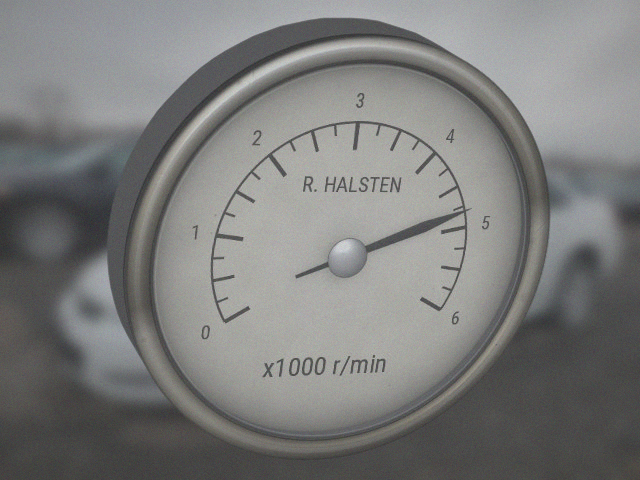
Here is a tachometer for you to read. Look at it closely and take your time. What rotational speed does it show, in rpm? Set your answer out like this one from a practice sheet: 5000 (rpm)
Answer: 4750 (rpm)
